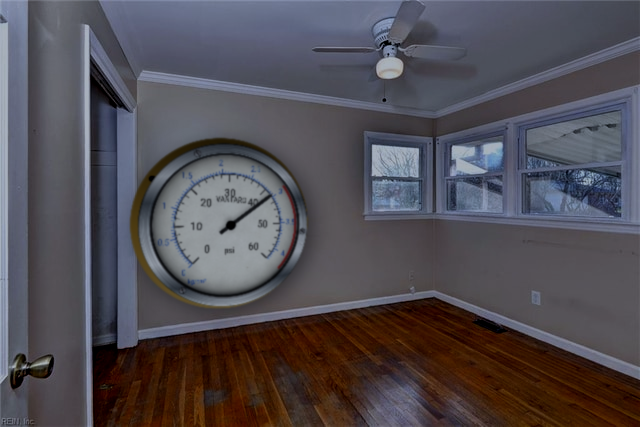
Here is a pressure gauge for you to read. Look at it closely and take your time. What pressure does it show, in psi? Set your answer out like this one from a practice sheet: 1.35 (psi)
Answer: 42 (psi)
